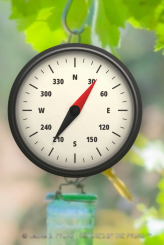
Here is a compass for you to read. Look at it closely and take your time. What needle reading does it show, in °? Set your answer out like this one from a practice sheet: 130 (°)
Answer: 35 (°)
